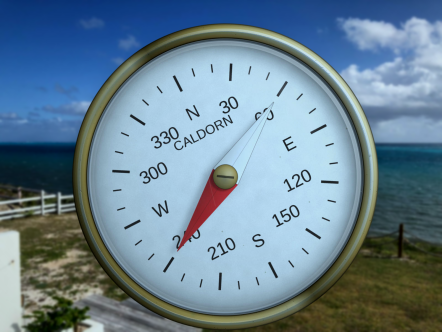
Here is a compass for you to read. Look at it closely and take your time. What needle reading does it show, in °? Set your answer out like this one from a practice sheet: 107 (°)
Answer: 240 (°)
